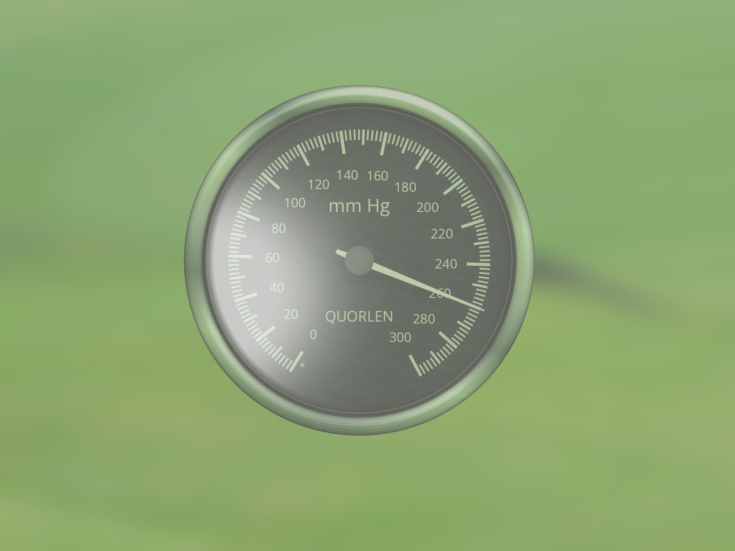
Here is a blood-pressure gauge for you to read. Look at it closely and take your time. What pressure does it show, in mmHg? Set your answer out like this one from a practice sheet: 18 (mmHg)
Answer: 260 (mmHg)
